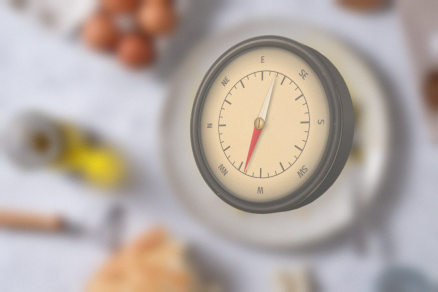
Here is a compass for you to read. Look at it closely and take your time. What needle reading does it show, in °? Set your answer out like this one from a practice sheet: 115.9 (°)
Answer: 290 (°)
